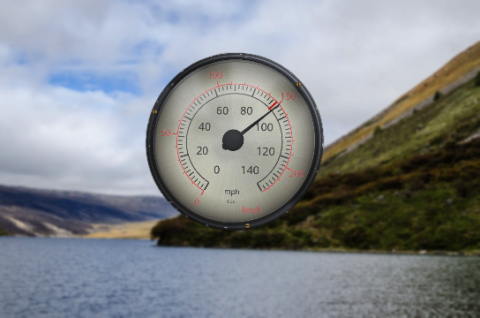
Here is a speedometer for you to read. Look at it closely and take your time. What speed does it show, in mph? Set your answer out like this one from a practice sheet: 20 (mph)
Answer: 94 (mph)
